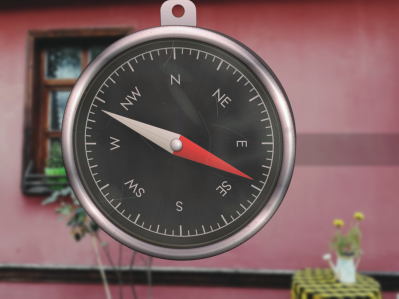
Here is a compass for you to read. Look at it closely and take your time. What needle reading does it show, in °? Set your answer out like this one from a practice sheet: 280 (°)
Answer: 115 (°)
